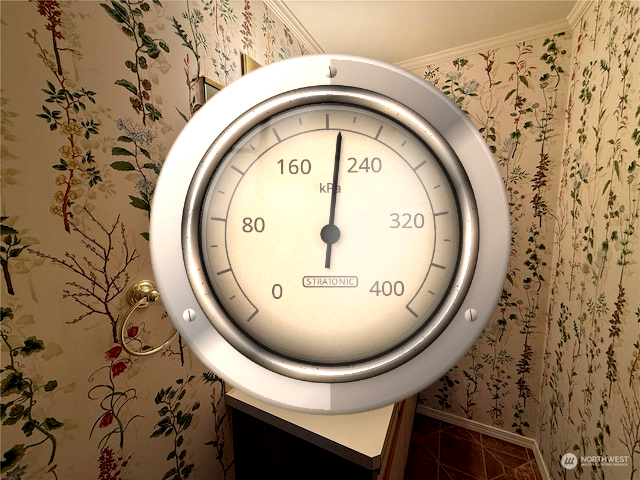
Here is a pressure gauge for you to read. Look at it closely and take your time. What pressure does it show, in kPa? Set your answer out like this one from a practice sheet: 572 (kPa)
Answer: 210 (kPa)
